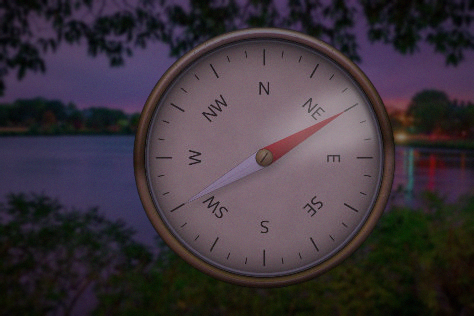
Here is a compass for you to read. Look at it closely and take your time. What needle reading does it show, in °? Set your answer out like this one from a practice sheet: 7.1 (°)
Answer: 60 (°)
